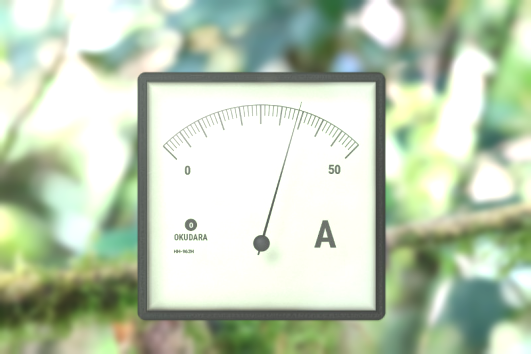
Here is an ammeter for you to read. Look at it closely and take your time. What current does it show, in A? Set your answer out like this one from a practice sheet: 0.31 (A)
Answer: 34 (A)
